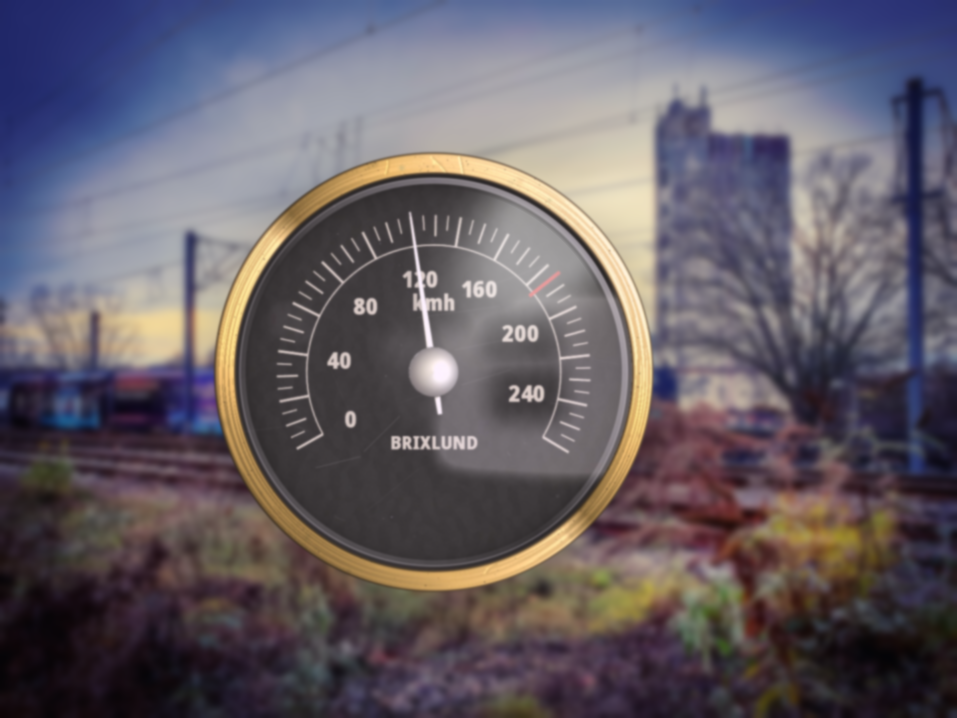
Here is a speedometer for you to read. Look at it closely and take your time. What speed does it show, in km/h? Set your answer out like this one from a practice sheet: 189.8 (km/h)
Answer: 120 (km/h)
